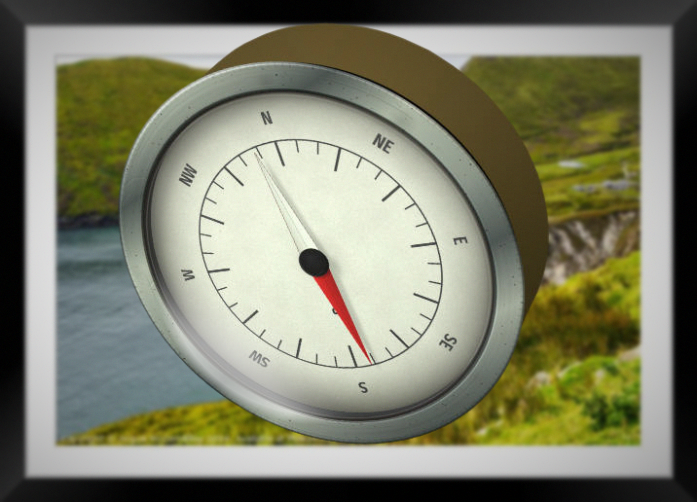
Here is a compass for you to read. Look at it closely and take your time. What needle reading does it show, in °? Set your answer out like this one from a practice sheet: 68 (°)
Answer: 170 (°)
